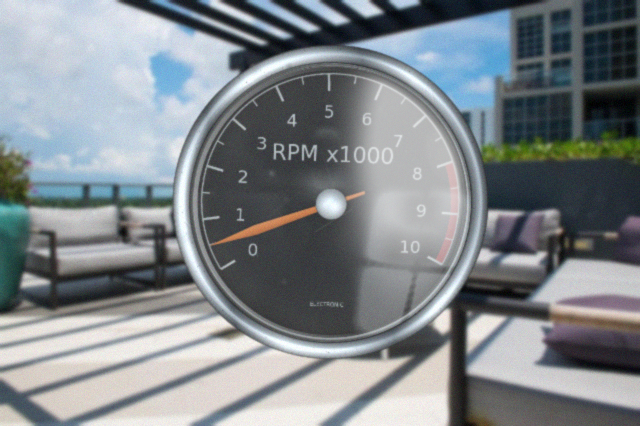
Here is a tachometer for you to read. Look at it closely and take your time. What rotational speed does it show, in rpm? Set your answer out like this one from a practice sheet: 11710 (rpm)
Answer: 500 (rpm)
